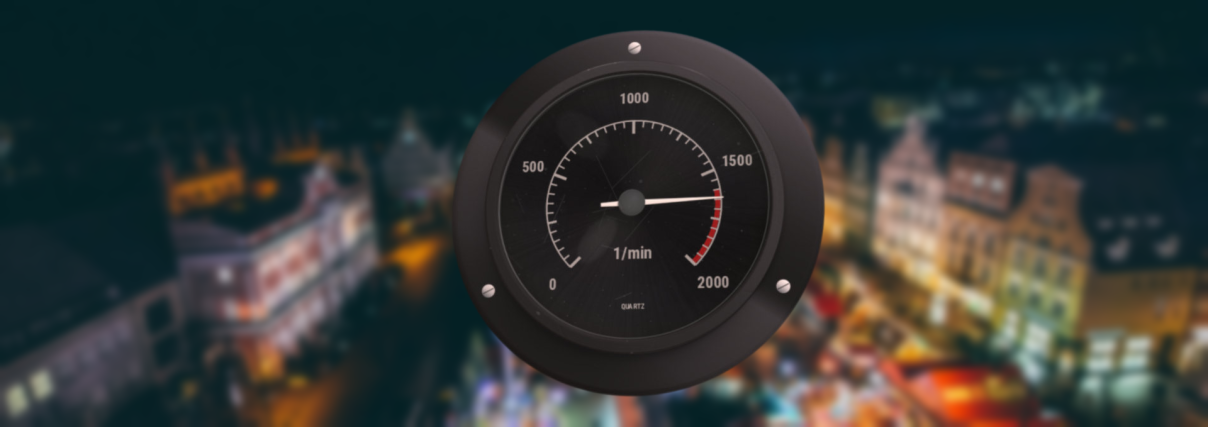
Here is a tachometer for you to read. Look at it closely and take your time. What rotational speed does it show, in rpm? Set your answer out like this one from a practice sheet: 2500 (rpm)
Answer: 1650 (rpm)
